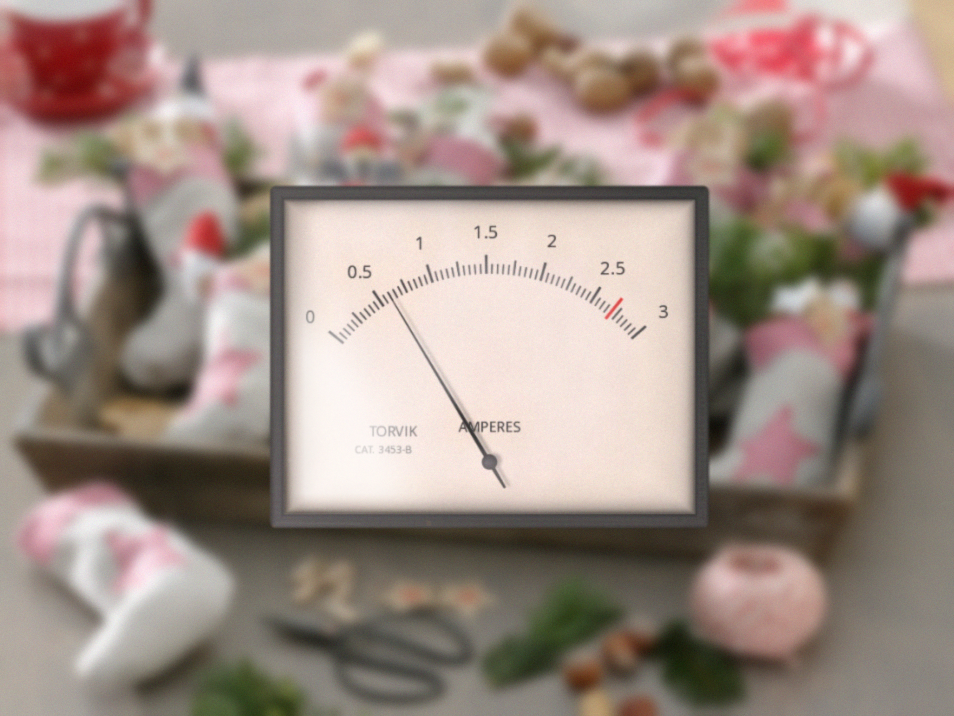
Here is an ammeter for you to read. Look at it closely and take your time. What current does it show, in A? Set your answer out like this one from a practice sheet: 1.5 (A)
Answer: 0.6 (A)
